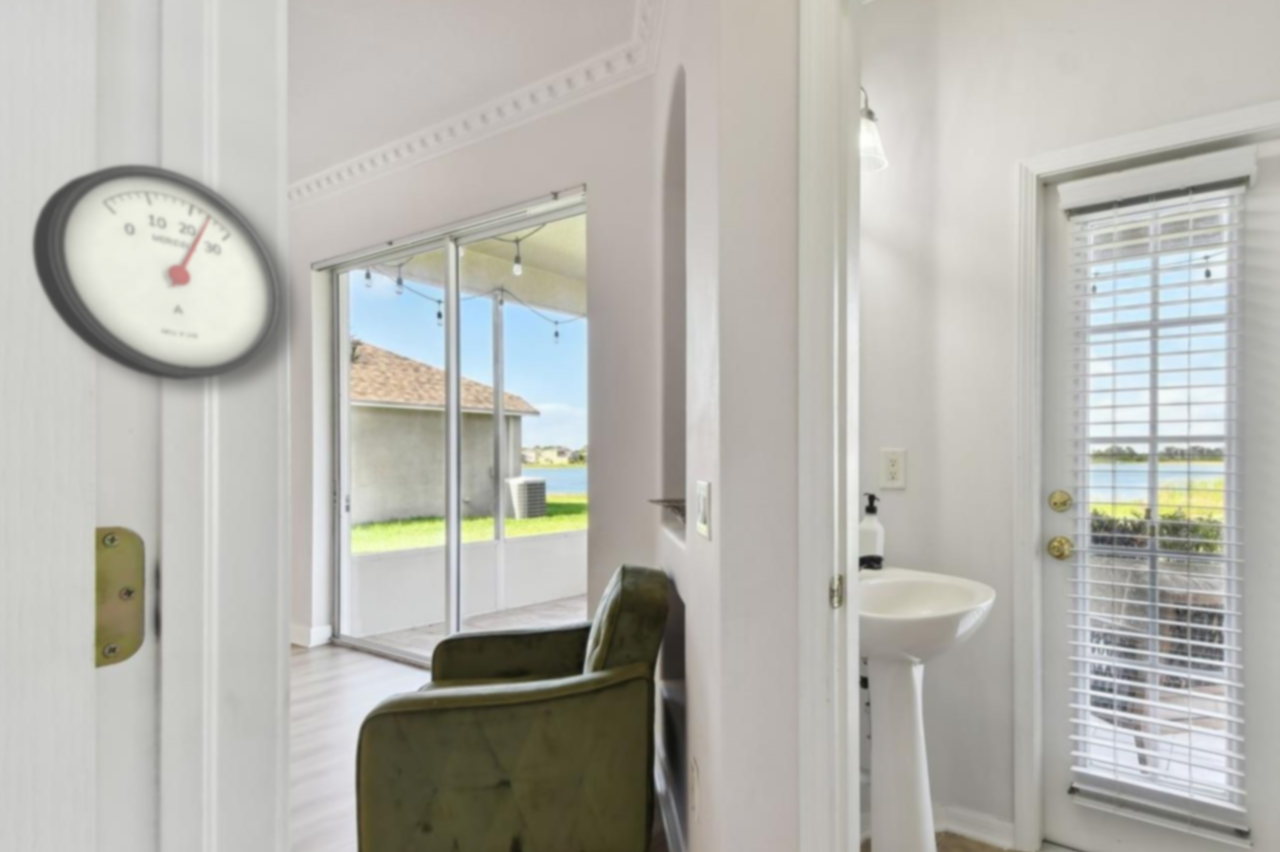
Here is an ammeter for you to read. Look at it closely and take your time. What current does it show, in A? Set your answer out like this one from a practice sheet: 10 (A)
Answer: 24 (A)
